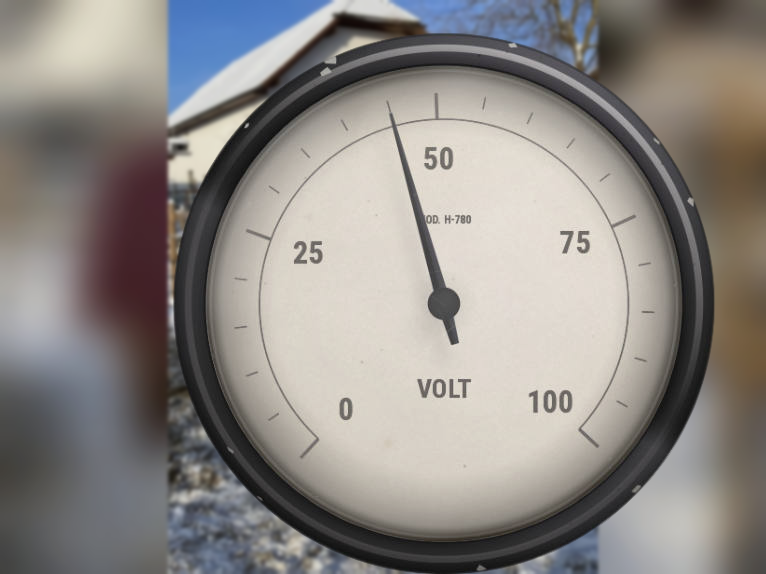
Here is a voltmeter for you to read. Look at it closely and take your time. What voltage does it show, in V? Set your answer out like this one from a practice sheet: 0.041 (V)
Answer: 45 (V)
